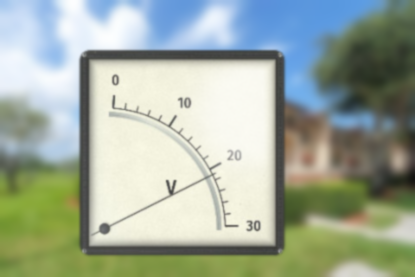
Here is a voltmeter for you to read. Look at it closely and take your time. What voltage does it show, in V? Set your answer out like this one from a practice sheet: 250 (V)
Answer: 21 (V)
